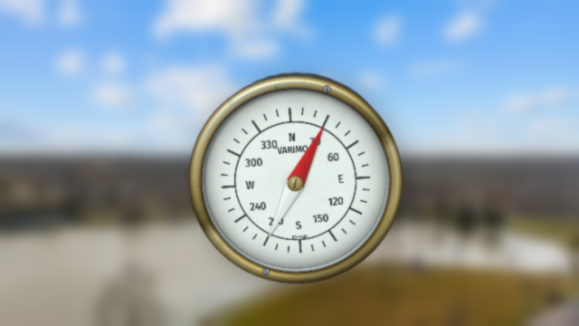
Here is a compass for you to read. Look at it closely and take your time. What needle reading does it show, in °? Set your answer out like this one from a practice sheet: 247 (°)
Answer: 30 (°)
